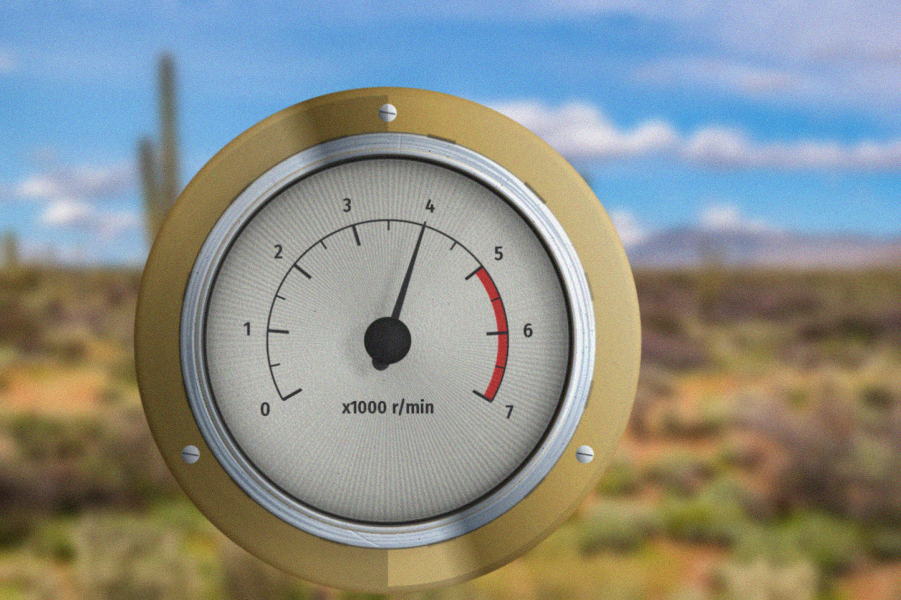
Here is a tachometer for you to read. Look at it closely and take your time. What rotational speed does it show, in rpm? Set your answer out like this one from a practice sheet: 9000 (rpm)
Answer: 4000 (rpm)
